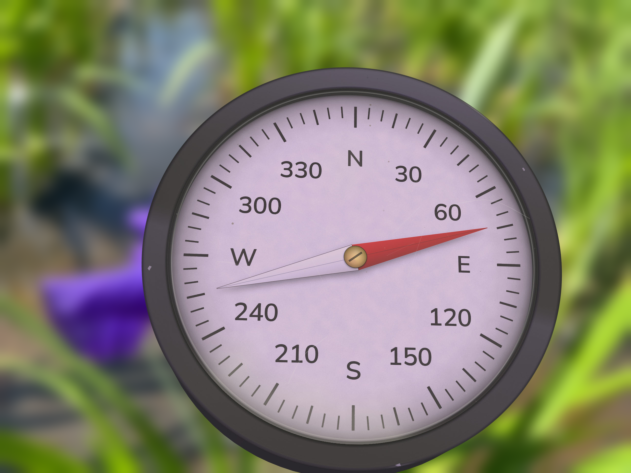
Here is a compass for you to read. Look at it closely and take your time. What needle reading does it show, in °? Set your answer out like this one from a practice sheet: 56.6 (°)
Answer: 75 (°)
